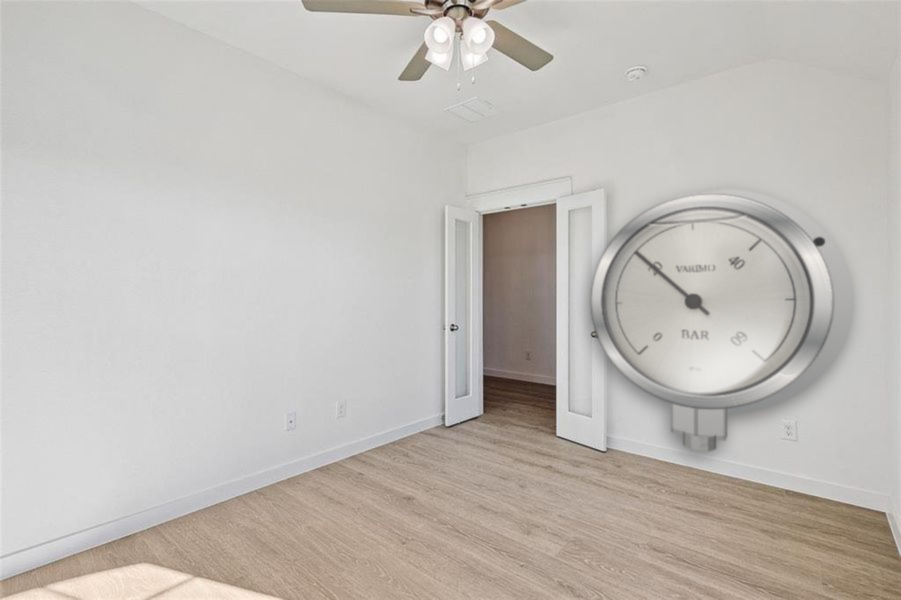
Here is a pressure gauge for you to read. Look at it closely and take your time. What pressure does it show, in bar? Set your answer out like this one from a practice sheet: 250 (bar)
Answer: 20 (bar)
